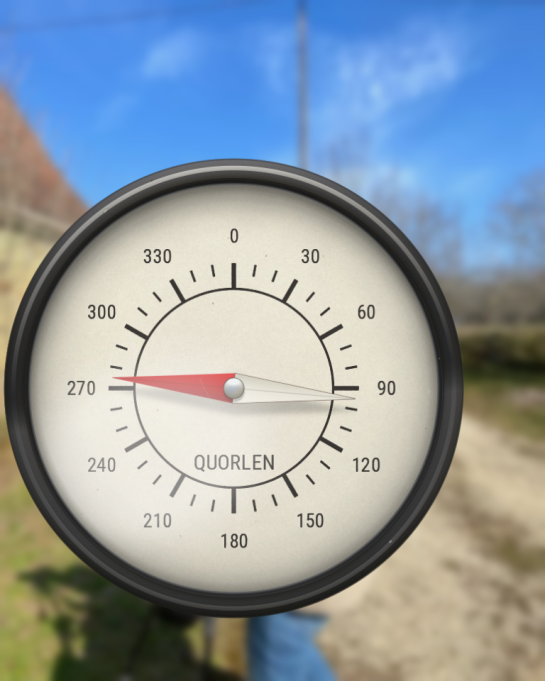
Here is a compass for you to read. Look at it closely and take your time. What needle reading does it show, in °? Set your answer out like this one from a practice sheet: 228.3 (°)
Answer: 275 (°)
